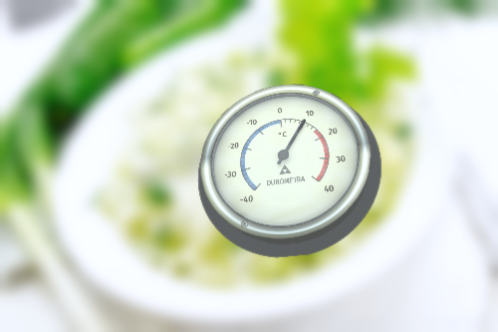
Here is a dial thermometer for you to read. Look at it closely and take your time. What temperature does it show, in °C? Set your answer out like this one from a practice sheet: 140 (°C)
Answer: 10 (°C)
